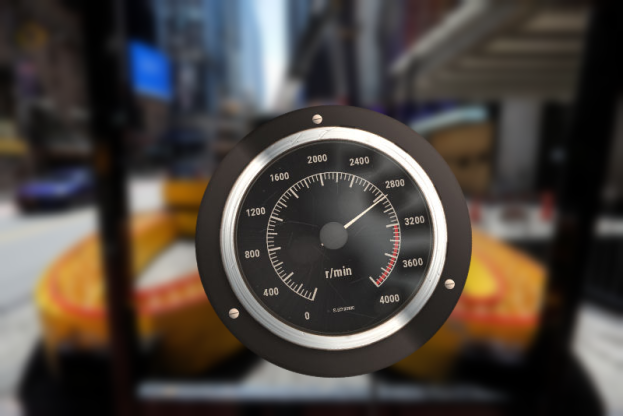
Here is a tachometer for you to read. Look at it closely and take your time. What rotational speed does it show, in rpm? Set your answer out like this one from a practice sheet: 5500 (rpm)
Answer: 2850 (rpm)
